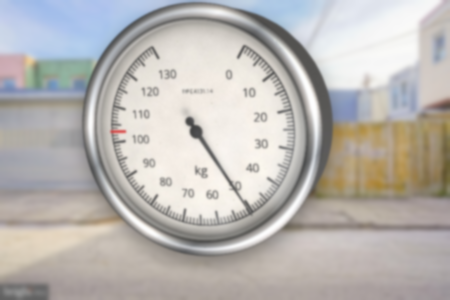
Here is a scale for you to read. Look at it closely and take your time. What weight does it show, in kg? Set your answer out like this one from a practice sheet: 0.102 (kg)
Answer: 50 (kg)
